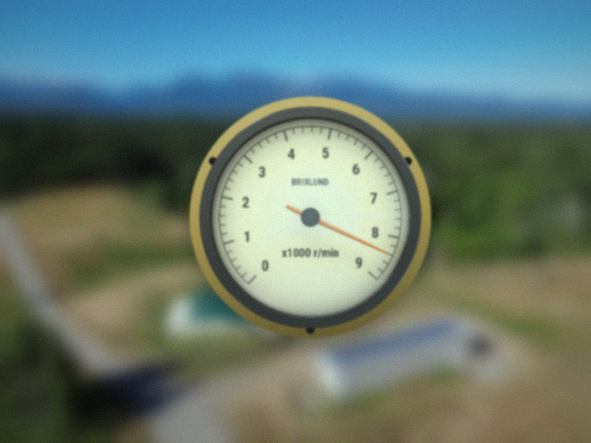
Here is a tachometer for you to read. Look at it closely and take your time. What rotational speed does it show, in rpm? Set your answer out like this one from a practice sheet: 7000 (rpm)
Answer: 8400 (rpm)
